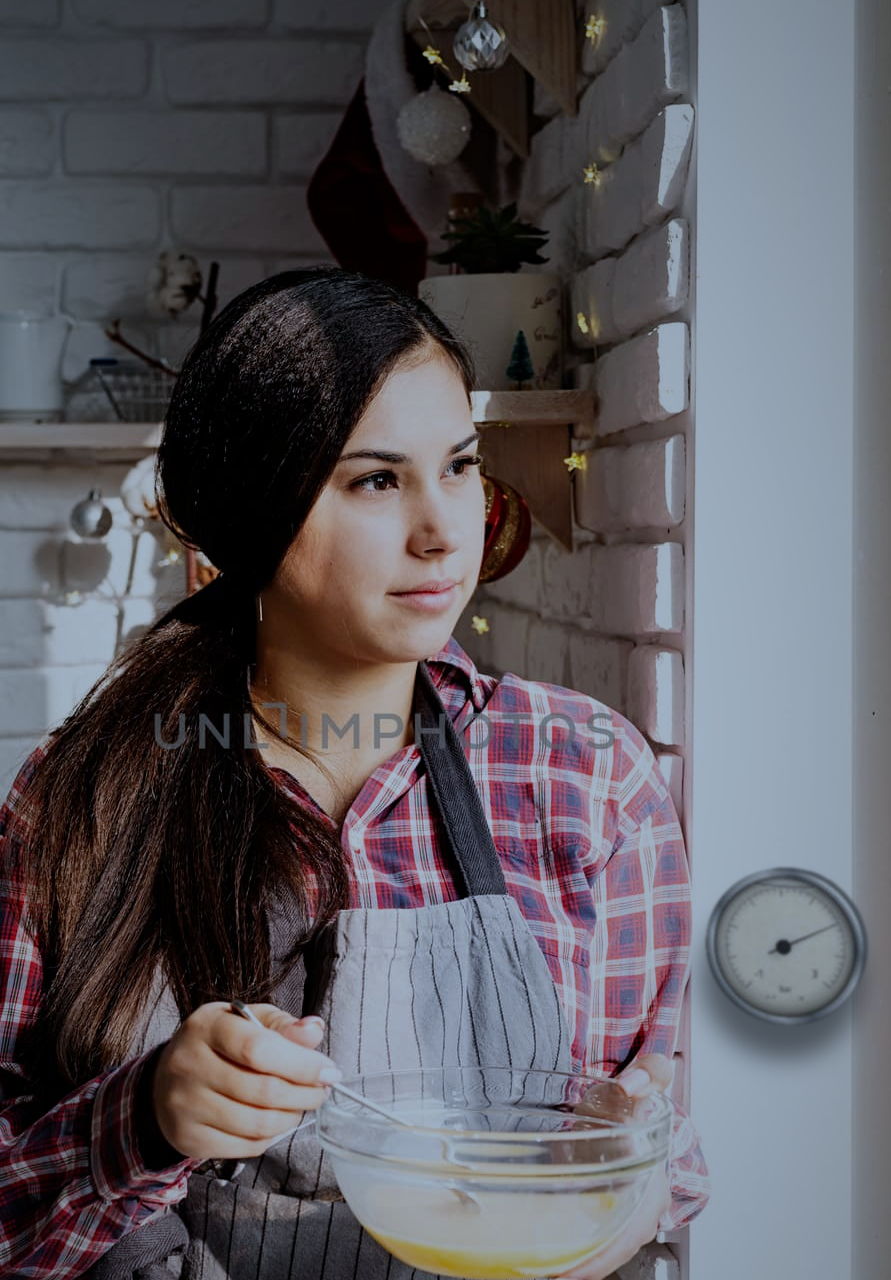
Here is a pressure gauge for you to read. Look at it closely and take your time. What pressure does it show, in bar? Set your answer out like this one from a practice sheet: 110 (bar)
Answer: 2 (bar)
